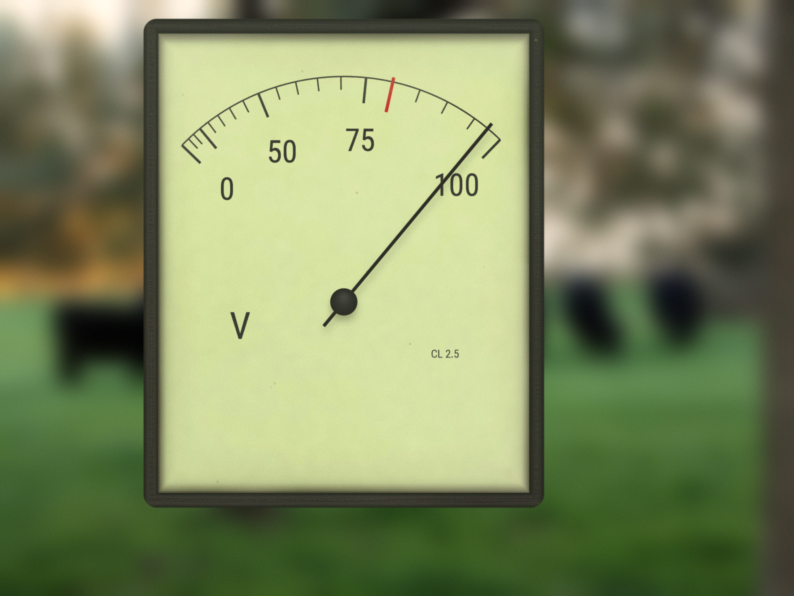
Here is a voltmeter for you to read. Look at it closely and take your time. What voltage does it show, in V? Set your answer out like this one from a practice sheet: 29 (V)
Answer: 97.5 (V)
